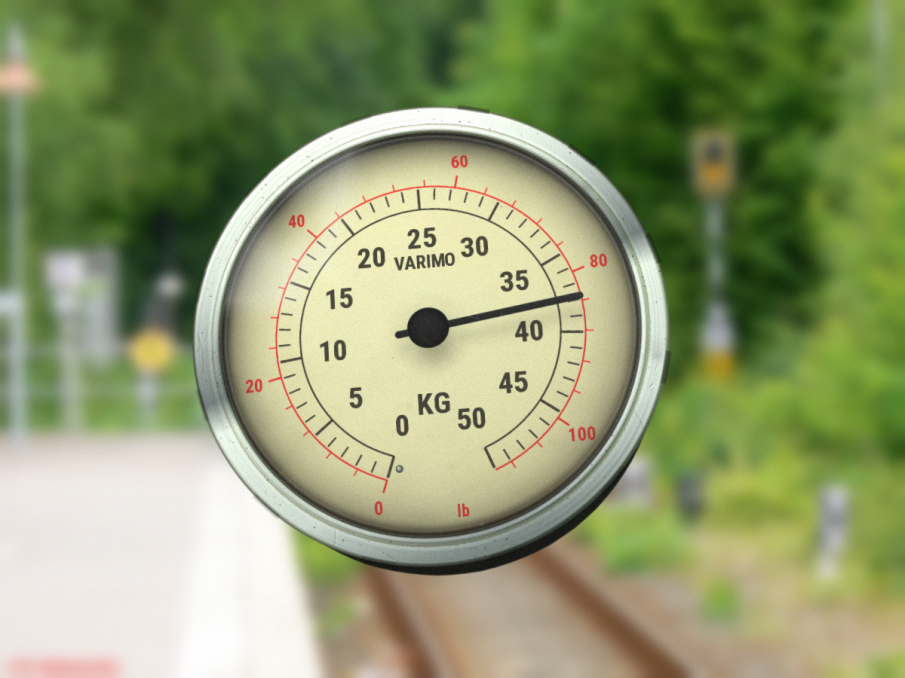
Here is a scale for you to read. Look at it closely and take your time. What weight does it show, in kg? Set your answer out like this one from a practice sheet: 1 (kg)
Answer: 38 (kg)
